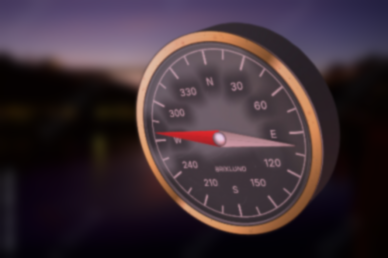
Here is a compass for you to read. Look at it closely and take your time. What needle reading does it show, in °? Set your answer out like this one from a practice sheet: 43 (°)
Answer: 277.5 (°)
